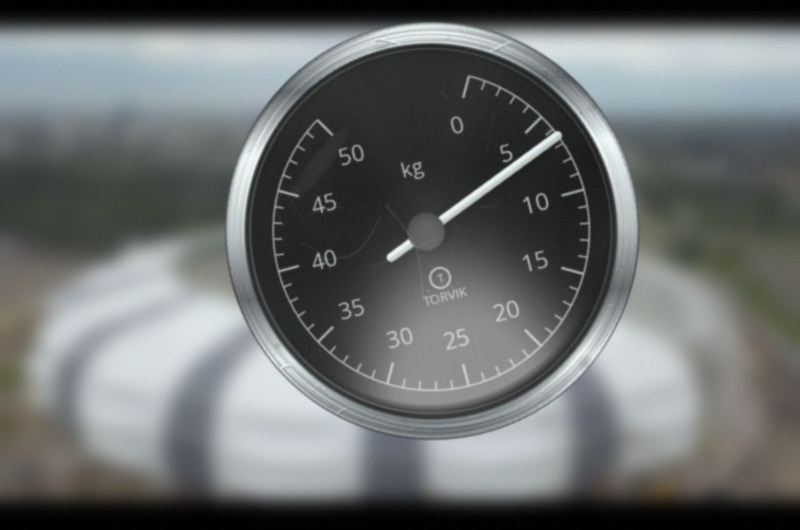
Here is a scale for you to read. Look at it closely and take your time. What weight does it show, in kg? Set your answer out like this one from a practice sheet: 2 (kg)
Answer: 6.5 (kg)
